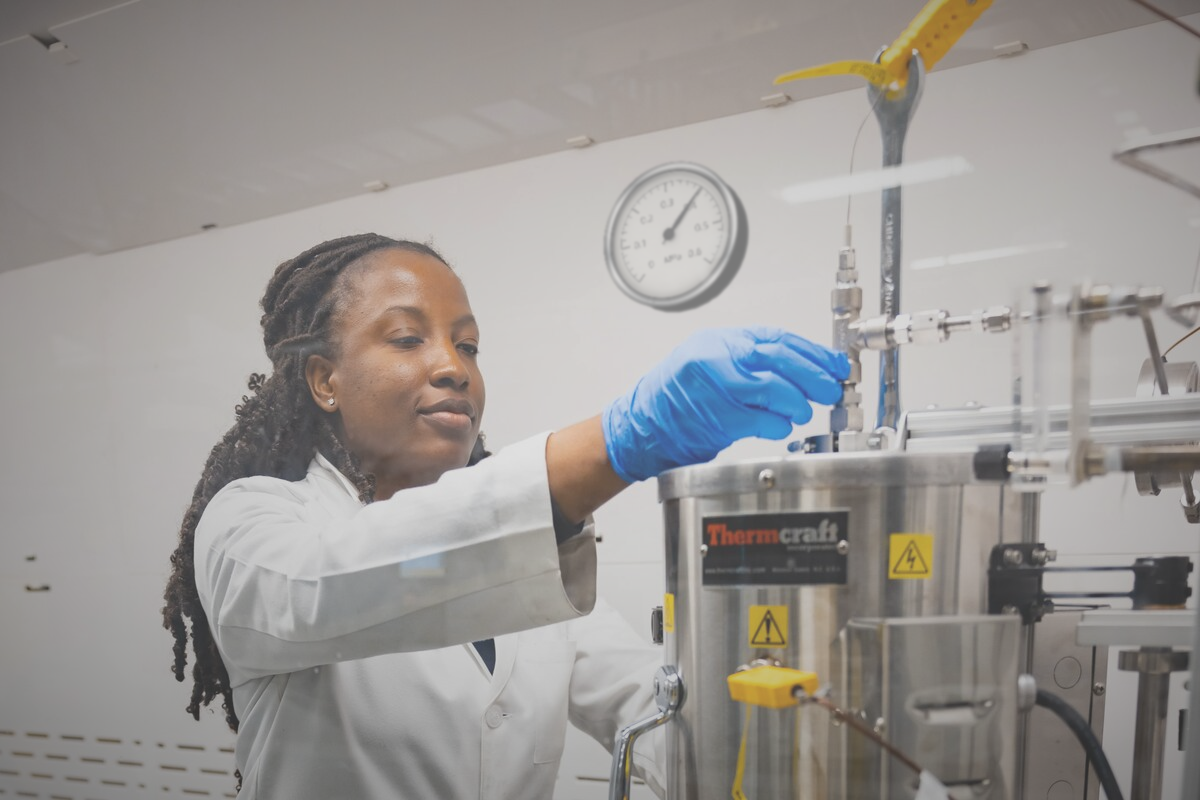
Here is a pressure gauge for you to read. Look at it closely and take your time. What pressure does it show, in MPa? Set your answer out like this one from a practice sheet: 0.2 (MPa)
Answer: 0.4 (MPa)
